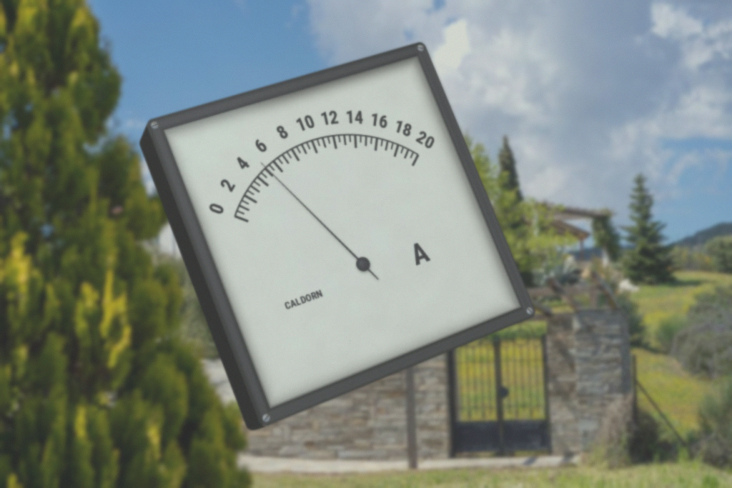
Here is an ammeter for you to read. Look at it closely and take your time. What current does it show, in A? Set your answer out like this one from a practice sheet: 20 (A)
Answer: 5 (A)
